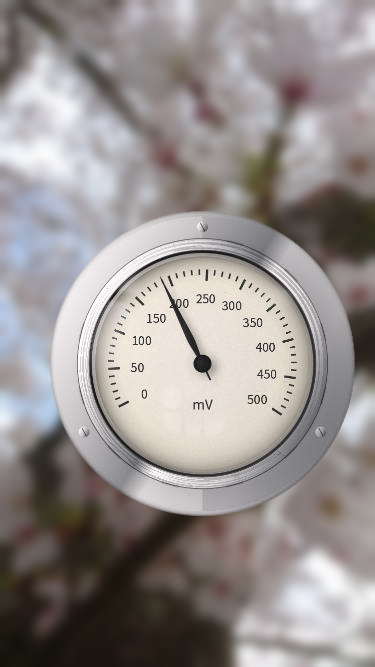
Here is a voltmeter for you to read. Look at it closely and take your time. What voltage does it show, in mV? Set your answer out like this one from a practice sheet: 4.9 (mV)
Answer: 190 (mV)
